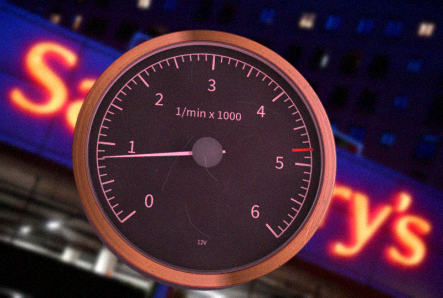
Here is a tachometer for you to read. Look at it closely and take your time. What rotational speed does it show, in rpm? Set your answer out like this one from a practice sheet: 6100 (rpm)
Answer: 800 (rpm)
